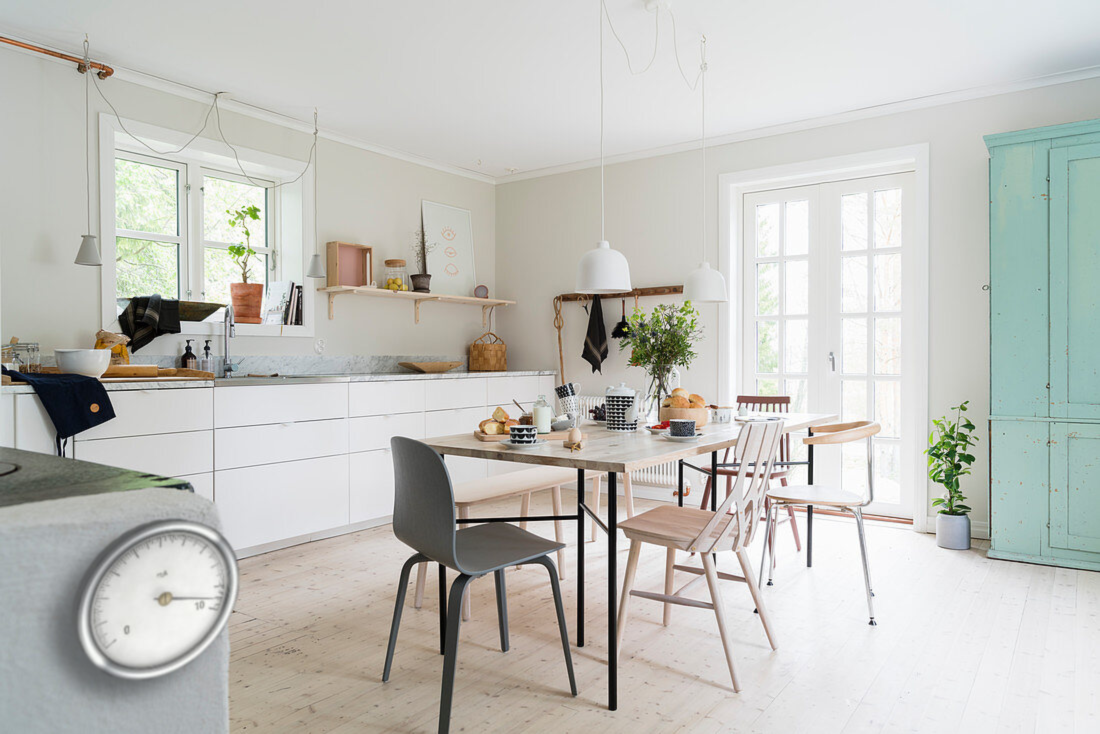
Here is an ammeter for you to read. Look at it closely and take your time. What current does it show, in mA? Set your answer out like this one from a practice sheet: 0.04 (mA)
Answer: 9.5 (mA)
